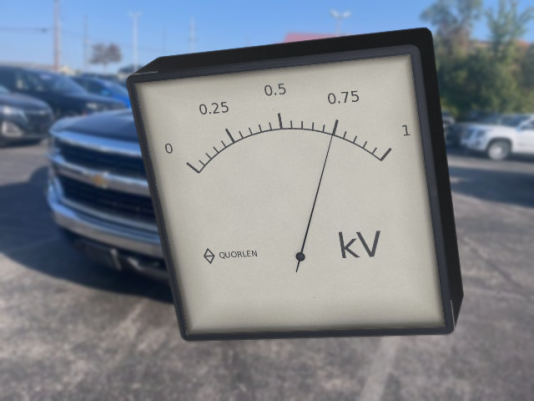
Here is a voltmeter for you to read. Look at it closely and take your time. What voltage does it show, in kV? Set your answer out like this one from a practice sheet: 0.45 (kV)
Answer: 0.75 (kV)
